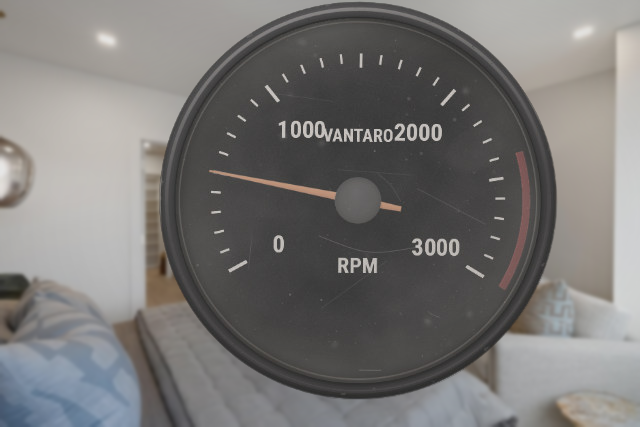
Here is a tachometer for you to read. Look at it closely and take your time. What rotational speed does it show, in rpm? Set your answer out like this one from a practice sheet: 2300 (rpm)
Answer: 500 (rpm)
